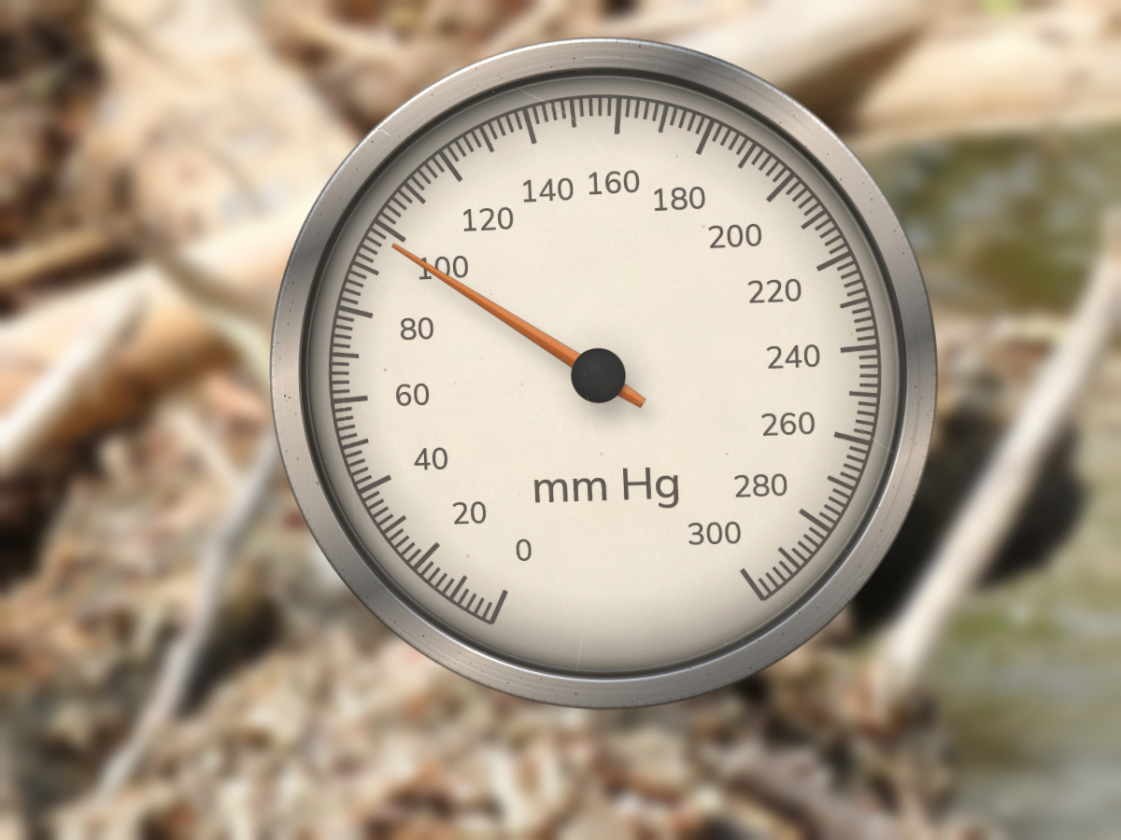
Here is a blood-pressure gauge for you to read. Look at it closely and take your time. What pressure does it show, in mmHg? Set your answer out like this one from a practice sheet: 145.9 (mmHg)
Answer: 98 (mmHg)
